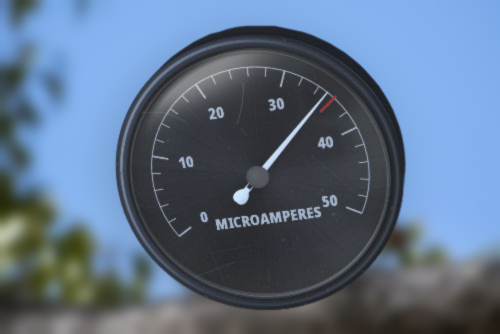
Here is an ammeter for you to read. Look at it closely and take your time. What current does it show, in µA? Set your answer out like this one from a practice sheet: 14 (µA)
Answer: 35 (µA)
